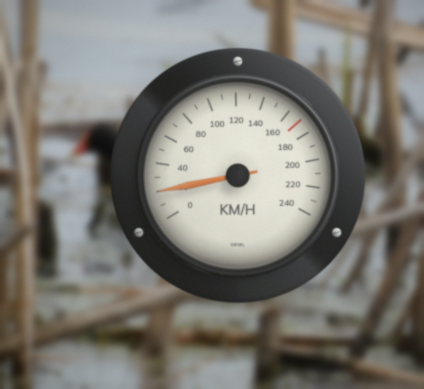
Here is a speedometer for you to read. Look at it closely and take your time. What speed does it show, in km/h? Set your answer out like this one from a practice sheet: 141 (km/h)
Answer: 20 (km/h)
